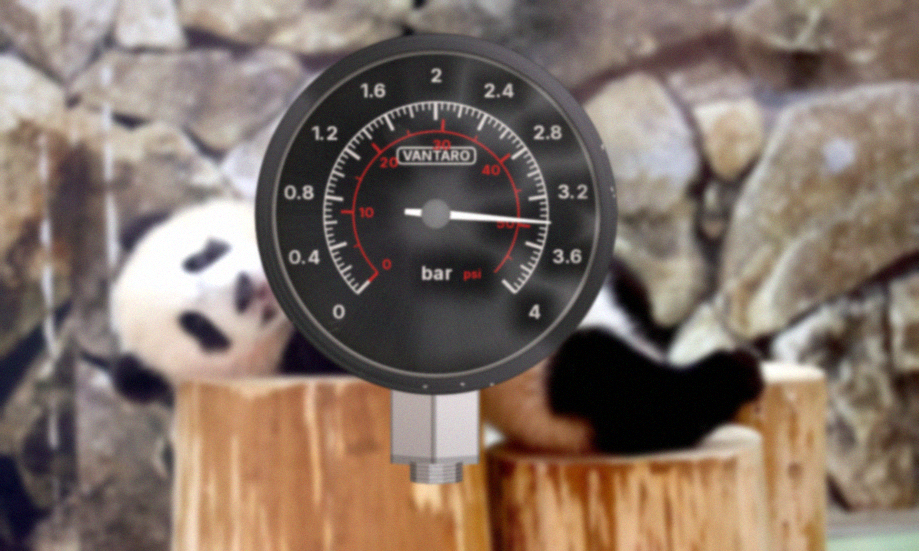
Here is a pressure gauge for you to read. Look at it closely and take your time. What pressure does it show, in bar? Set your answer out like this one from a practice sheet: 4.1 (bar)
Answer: 3.4 (bar)
